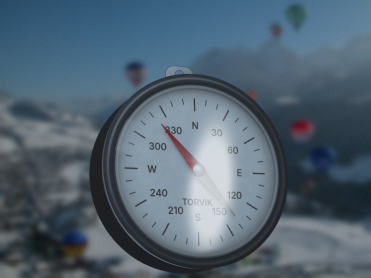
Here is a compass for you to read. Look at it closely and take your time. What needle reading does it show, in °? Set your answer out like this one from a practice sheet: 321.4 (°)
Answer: 320 (°)
